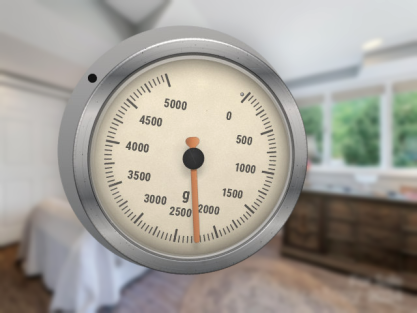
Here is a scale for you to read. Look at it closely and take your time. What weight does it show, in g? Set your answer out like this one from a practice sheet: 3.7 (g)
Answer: 2250 (g)
